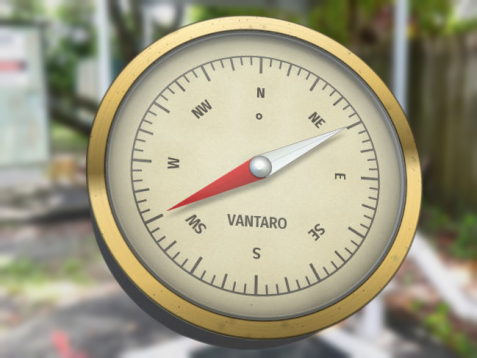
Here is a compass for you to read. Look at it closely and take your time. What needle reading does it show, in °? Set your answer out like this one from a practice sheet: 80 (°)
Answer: 240 (°)
